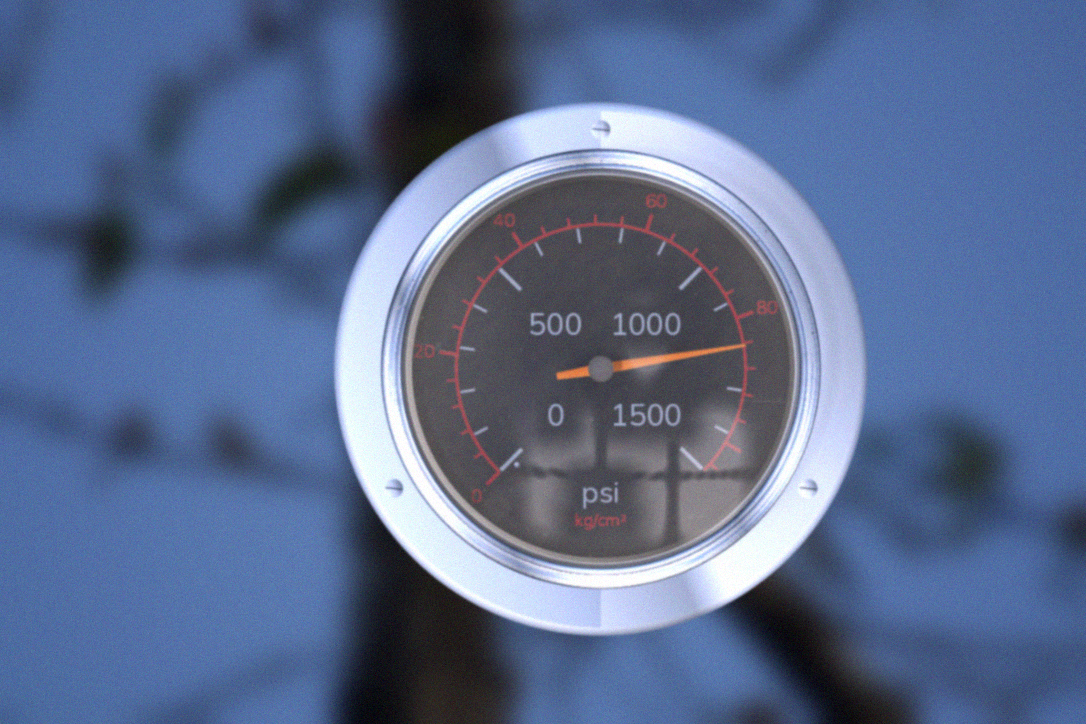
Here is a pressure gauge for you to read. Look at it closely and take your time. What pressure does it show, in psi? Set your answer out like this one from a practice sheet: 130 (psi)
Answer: 1200 (psi)
